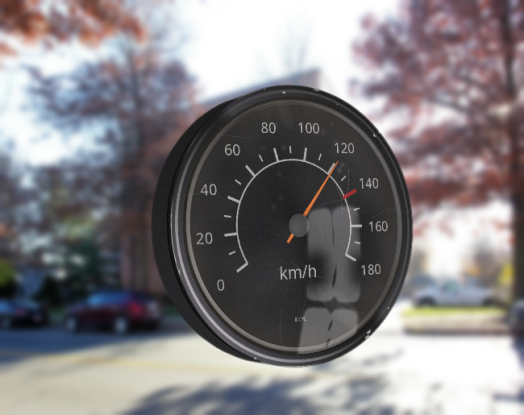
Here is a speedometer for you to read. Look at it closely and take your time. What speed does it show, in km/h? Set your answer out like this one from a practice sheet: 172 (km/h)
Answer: 120 (km/h)
